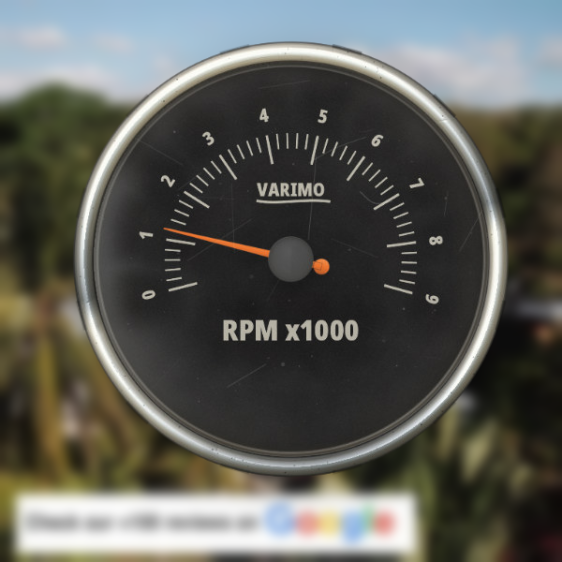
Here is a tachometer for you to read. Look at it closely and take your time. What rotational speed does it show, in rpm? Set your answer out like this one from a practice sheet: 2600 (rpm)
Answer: 1200 (rpm)
